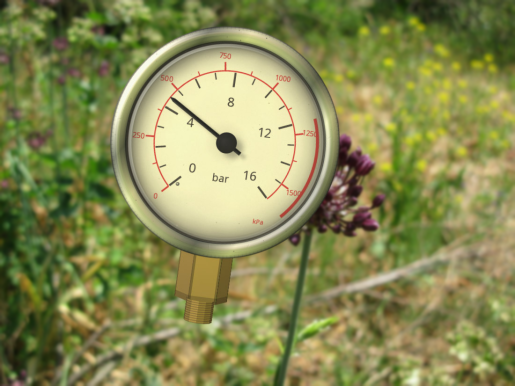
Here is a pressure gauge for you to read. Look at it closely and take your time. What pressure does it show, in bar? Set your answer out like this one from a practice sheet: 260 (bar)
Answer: 4.5 (bar)
